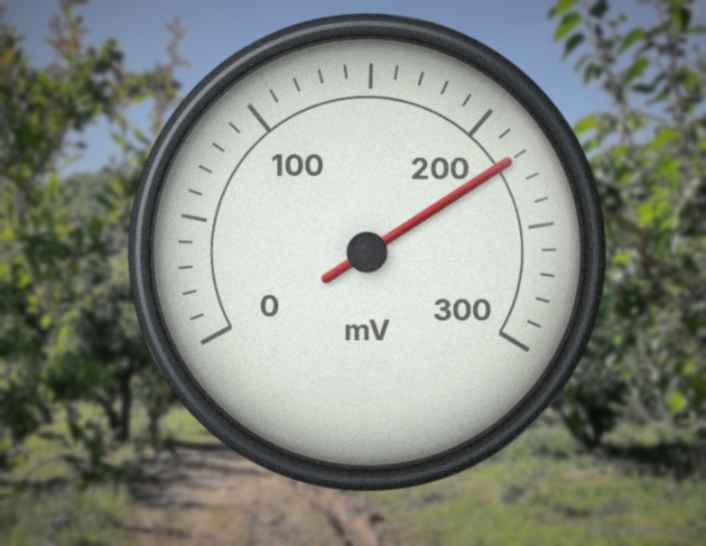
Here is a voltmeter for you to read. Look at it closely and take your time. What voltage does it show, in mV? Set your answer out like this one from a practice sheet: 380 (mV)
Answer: 220 (mV)
